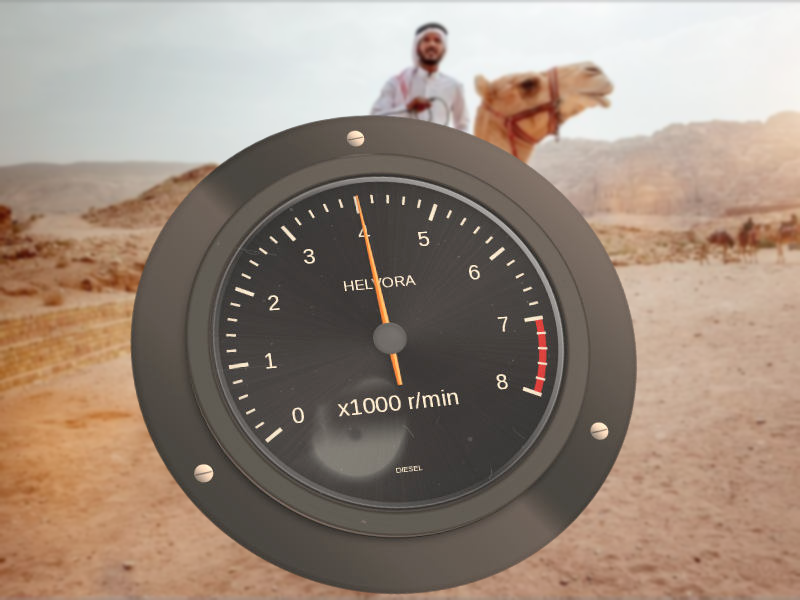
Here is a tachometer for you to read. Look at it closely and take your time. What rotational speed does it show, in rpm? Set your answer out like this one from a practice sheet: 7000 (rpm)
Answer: 4000 (rpm)
